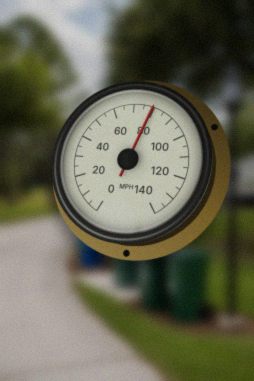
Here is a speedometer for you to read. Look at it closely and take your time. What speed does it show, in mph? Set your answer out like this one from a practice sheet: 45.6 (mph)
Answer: 80 (mph)
